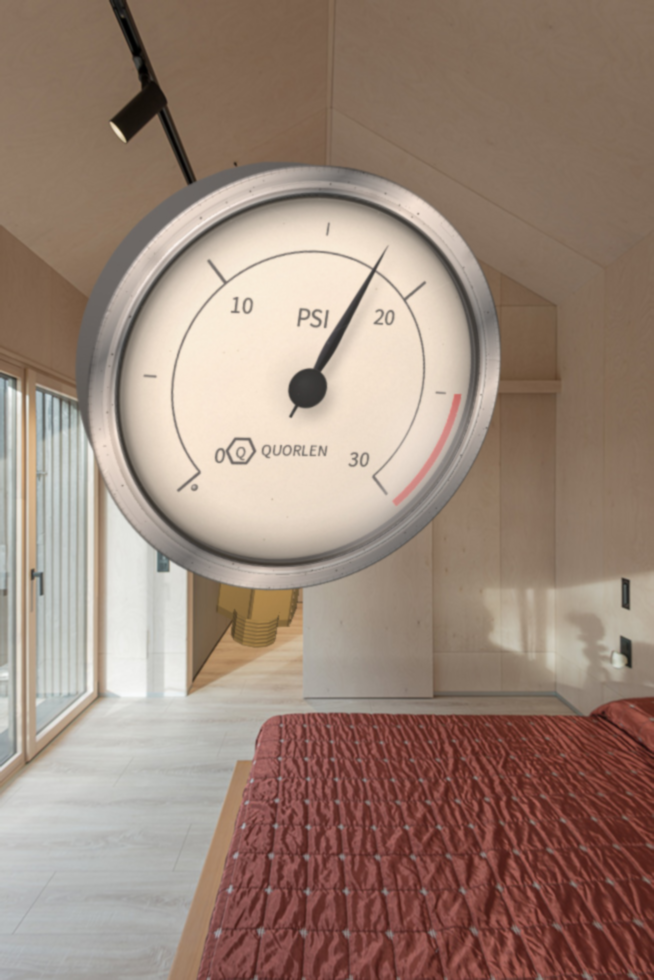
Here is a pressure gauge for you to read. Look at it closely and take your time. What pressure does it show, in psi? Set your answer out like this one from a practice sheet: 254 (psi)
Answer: 17.5 (psi)
